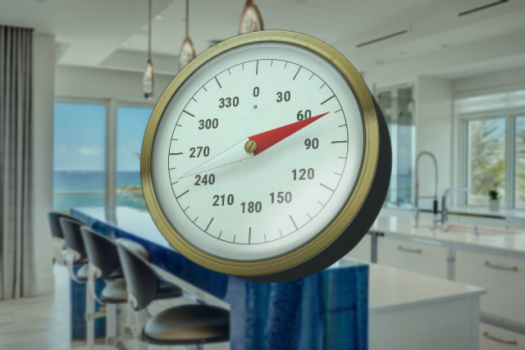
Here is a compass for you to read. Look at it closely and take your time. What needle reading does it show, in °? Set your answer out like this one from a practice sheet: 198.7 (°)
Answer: 70 (°)
